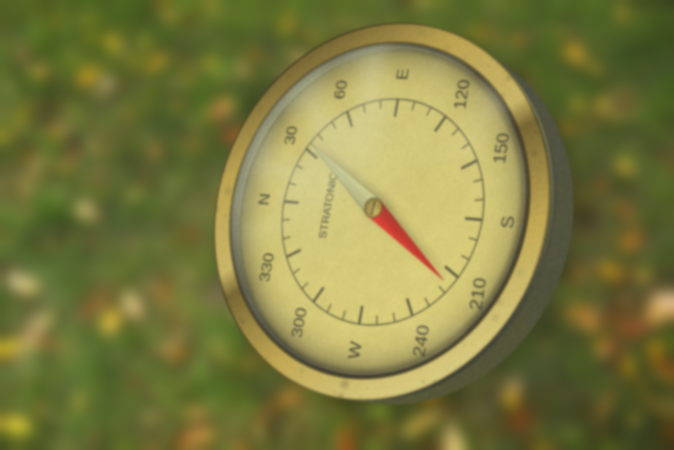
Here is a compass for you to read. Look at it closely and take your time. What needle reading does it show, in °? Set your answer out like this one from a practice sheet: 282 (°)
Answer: 215 (°)
